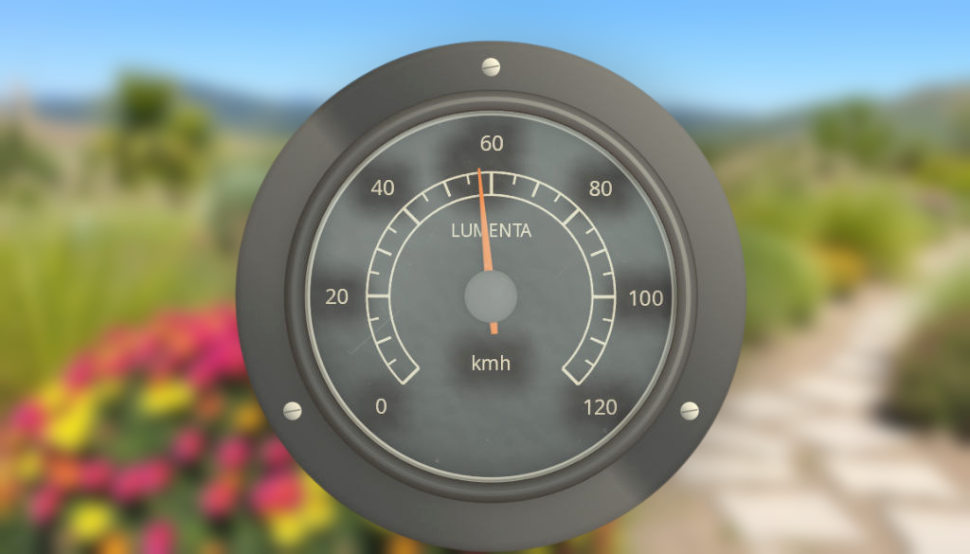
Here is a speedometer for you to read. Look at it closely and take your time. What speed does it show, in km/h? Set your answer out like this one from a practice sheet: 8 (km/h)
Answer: 57.5 (km/h)
